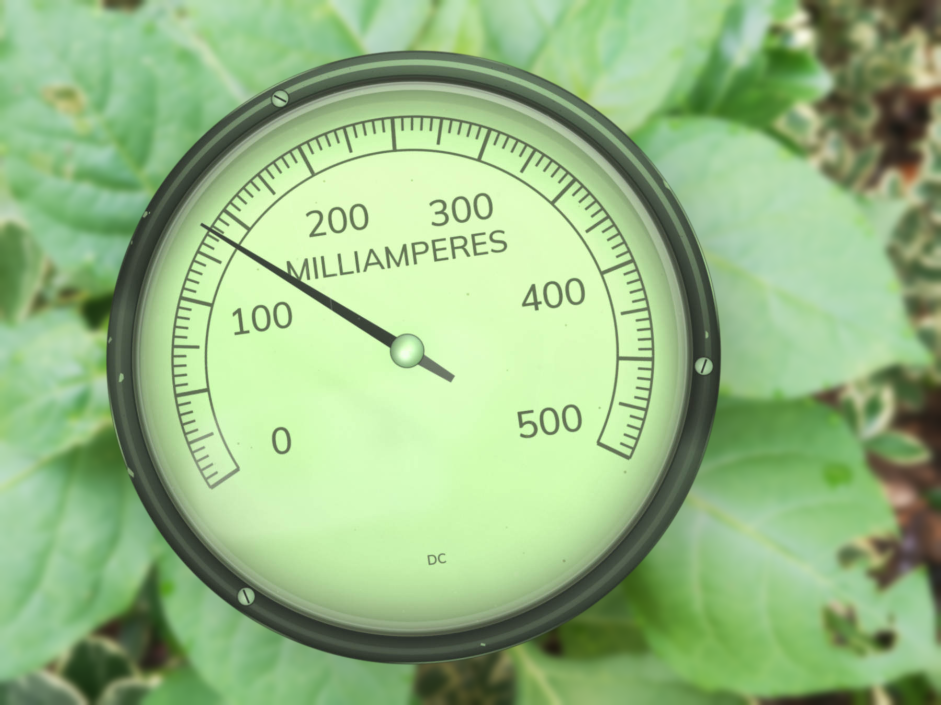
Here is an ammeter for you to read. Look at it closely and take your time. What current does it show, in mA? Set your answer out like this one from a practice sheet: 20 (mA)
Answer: 137.5 (mA)
